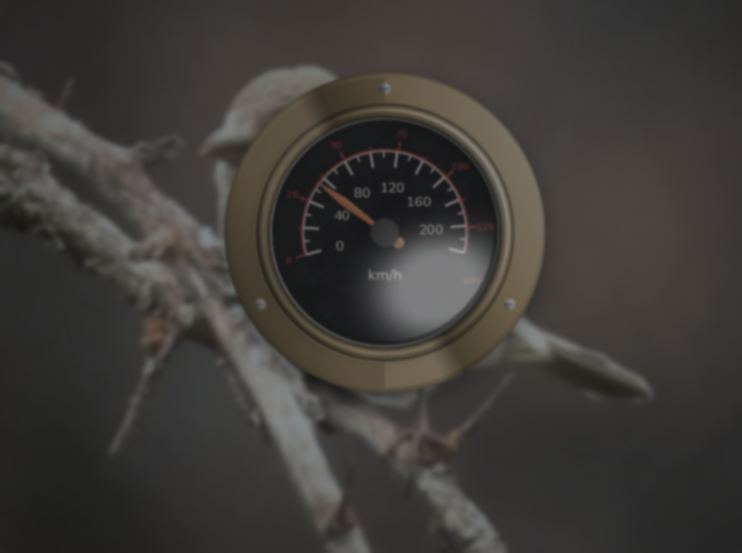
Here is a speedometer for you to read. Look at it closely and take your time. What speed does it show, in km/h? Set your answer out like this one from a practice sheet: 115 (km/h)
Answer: 55 (km/h)
